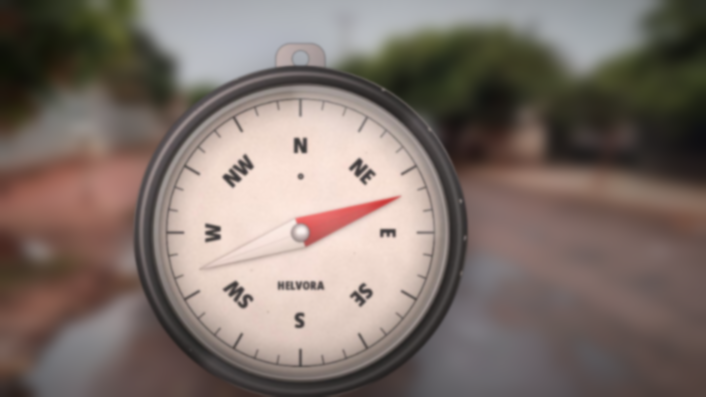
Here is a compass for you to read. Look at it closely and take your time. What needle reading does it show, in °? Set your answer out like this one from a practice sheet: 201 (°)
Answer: 70 (°)
